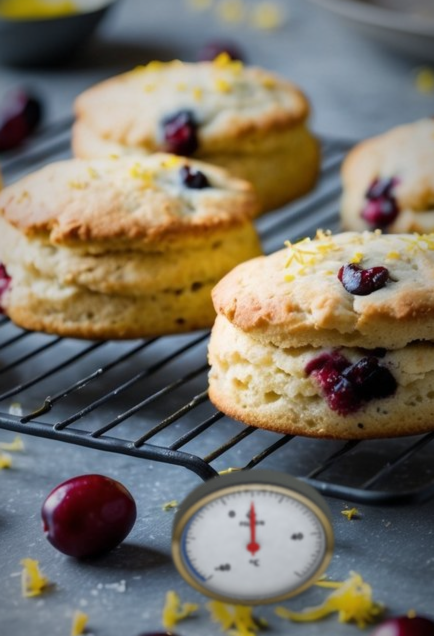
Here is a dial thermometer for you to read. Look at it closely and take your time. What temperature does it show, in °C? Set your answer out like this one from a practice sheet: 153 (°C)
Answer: 10 (°C)
